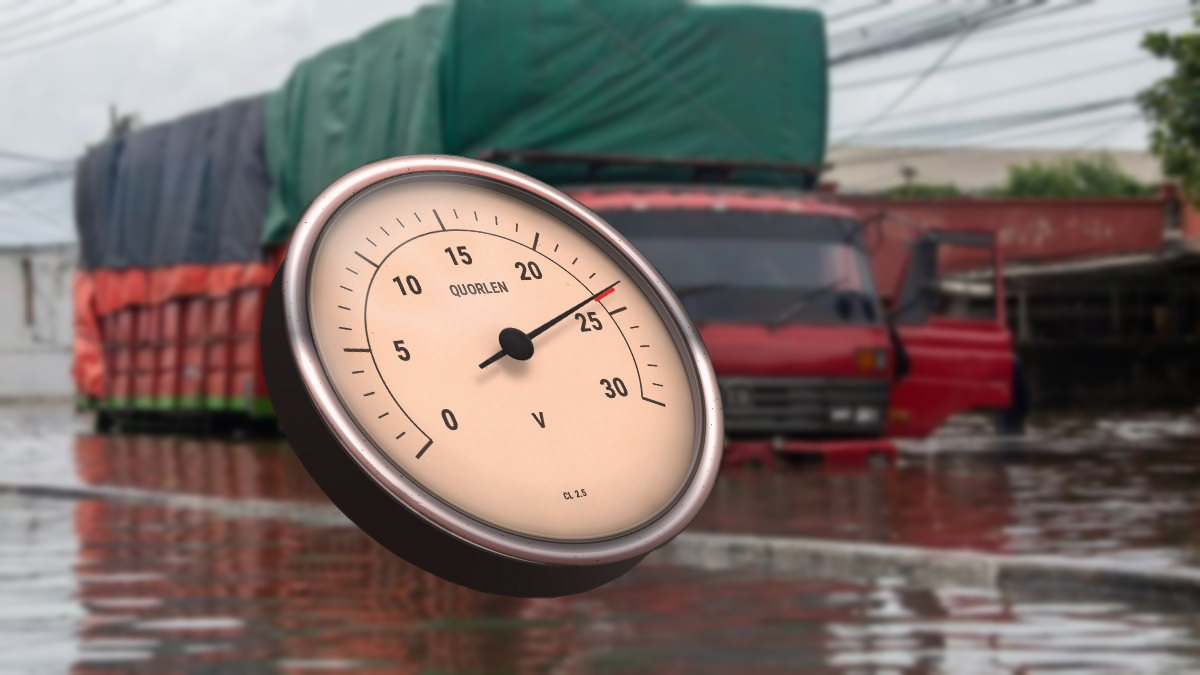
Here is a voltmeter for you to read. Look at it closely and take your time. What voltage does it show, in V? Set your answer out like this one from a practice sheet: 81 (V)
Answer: 24 (V)
